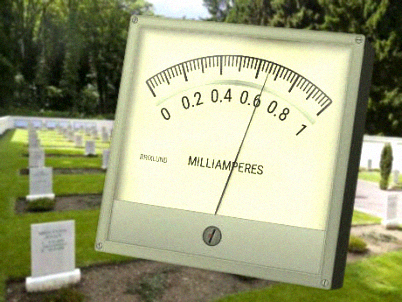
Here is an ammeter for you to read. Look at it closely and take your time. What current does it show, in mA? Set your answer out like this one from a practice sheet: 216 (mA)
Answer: 0.66 (mA)
